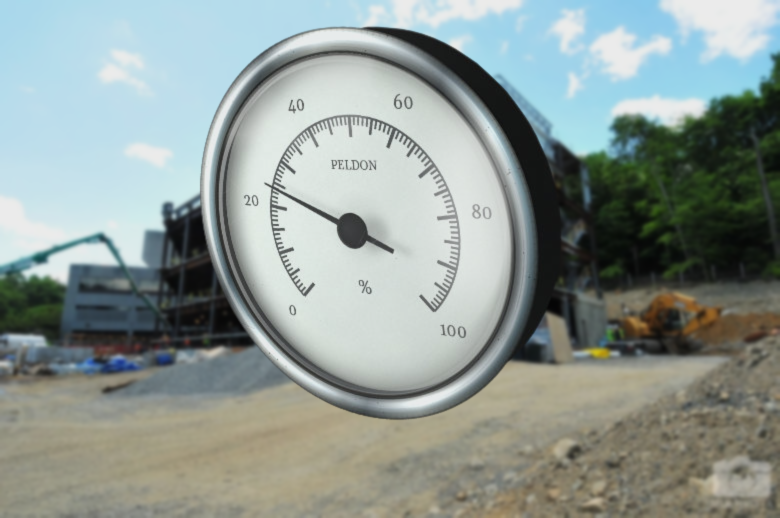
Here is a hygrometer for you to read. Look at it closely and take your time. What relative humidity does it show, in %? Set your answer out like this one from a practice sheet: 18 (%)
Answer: 25 (%)
